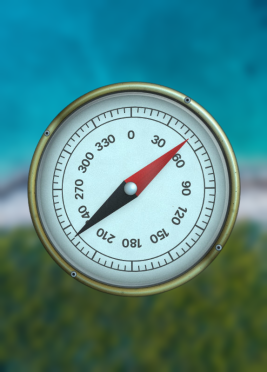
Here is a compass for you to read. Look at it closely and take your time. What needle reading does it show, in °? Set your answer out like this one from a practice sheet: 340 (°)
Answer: 50 (°)
